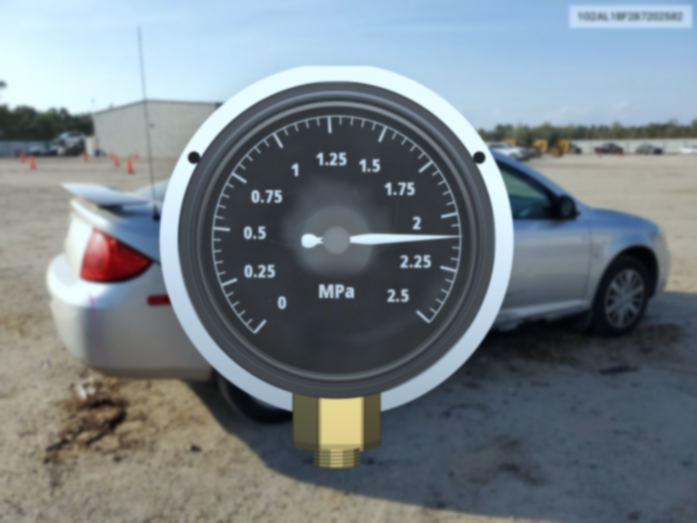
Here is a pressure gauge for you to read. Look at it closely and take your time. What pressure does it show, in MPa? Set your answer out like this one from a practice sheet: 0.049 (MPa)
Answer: 2.1 (MPa)
